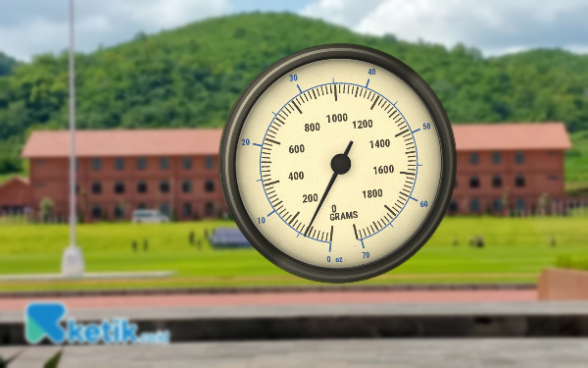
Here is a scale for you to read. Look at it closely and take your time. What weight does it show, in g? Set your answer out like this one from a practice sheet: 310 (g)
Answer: 120 (g)
